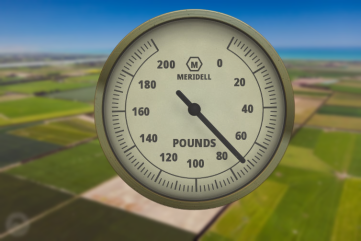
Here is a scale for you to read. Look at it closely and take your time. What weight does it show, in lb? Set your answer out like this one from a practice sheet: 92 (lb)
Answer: 72 (lb)
